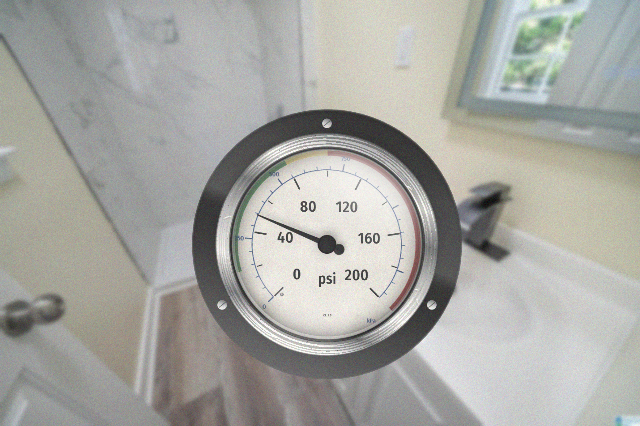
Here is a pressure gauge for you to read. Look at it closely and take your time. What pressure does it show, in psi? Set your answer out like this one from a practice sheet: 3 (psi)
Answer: 50 (psi)
